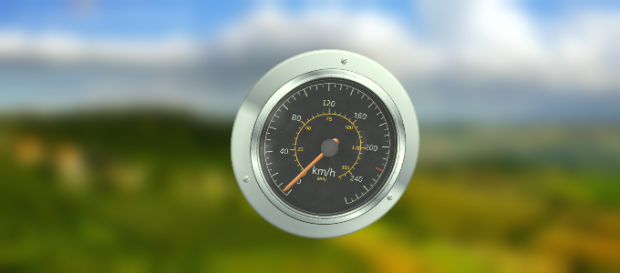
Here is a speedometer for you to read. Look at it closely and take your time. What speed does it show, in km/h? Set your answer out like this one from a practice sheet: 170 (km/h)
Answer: 5 (km/h)
